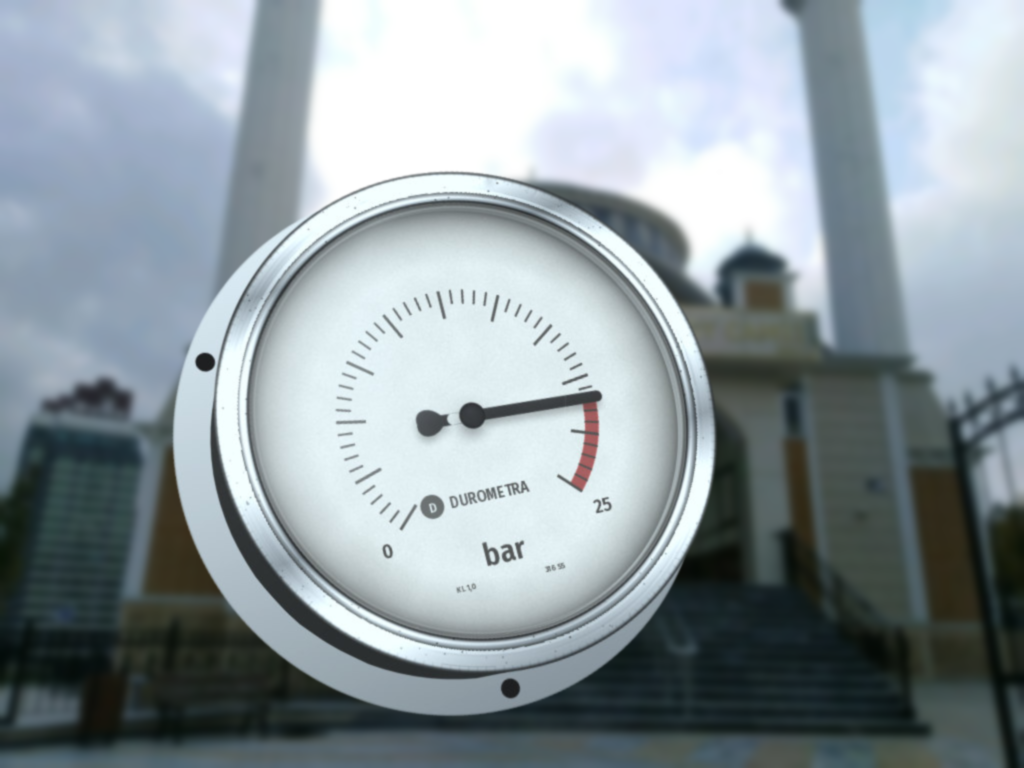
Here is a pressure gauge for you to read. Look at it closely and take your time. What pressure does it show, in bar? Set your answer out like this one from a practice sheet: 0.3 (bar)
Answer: 21 (bar)
